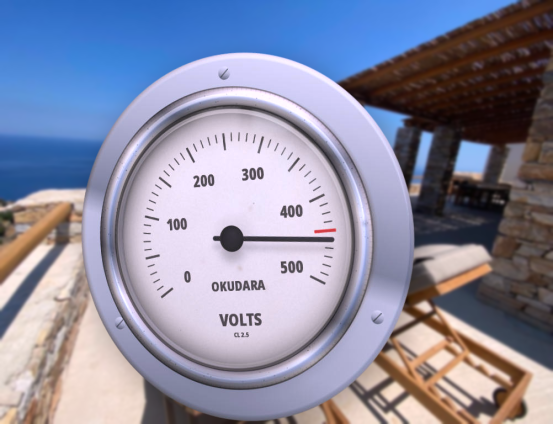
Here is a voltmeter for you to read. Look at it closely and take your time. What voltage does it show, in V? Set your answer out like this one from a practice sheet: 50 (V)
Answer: 450 (V)
